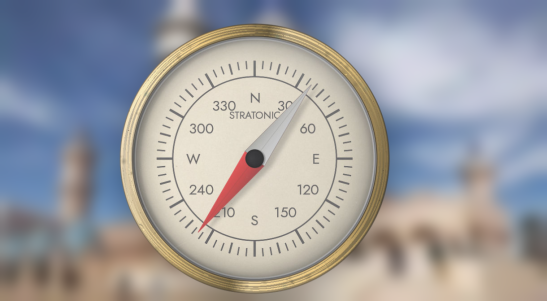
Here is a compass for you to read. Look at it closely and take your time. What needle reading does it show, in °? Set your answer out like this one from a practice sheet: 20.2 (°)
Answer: 217.5 (°)
